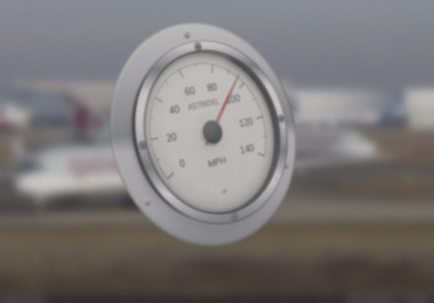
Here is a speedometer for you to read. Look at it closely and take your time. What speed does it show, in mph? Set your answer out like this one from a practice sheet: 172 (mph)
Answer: 95 (mph)
